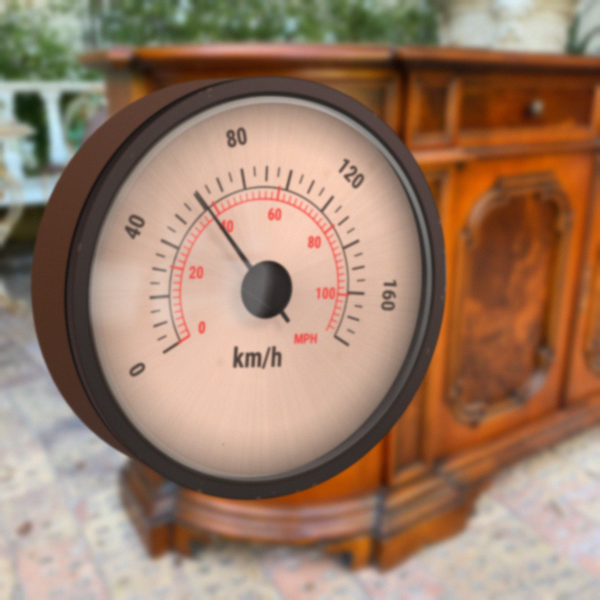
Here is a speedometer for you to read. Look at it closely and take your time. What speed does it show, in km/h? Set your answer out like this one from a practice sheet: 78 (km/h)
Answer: 60 (km/h)
